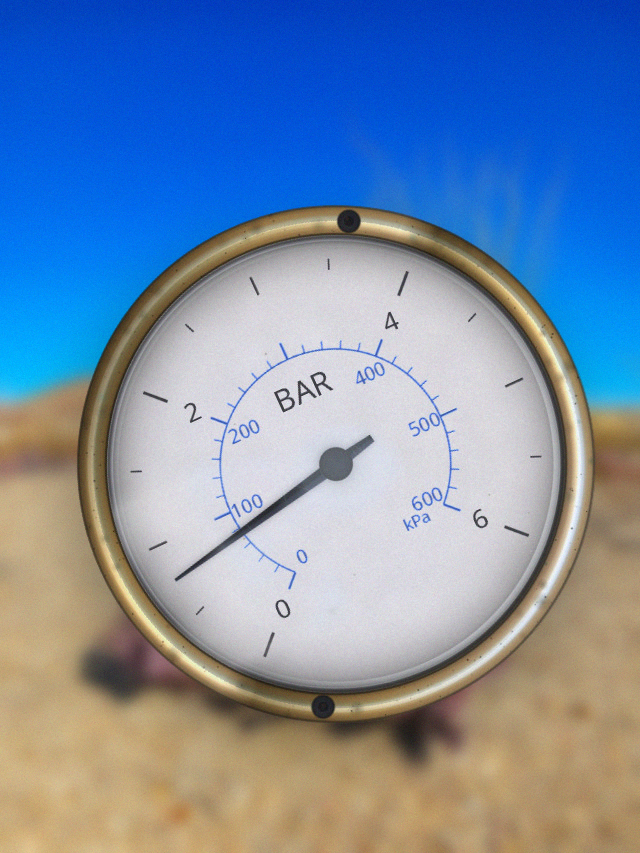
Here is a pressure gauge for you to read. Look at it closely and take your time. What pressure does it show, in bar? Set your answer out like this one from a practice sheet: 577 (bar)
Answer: 0.75 (bar)
